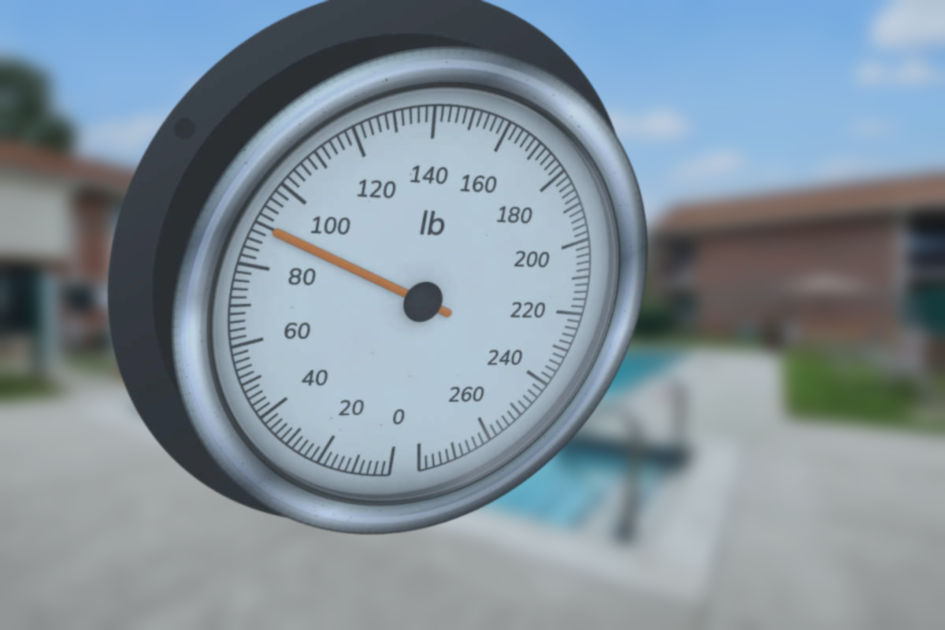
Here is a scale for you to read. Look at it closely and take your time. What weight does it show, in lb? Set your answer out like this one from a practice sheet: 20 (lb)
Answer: 90 (lb)
